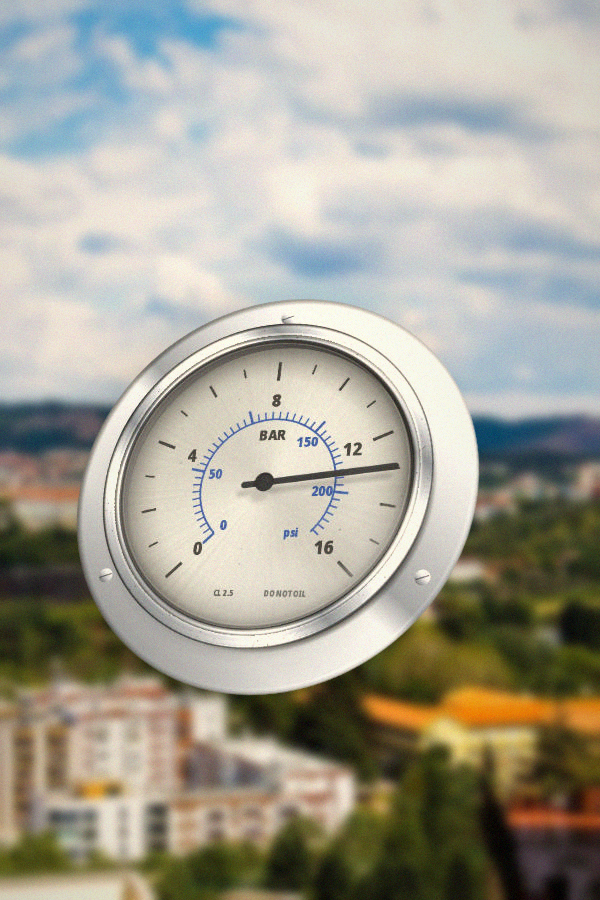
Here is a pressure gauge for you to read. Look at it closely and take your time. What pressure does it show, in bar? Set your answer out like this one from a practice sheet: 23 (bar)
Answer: 13 (bar)
